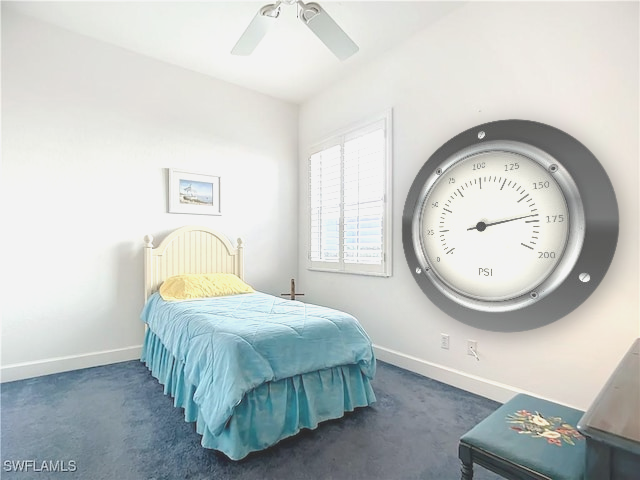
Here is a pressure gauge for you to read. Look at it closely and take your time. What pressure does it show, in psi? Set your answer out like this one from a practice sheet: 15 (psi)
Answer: 170 (psi)
